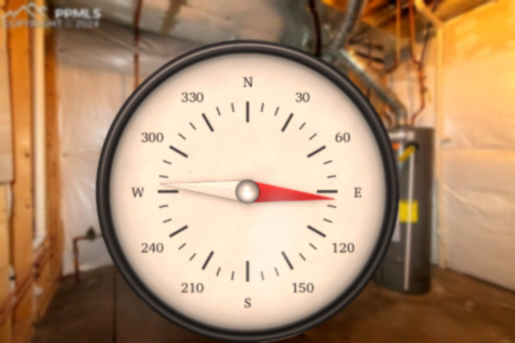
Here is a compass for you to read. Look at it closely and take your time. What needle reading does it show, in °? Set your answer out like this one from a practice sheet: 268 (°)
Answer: 95 (°)
